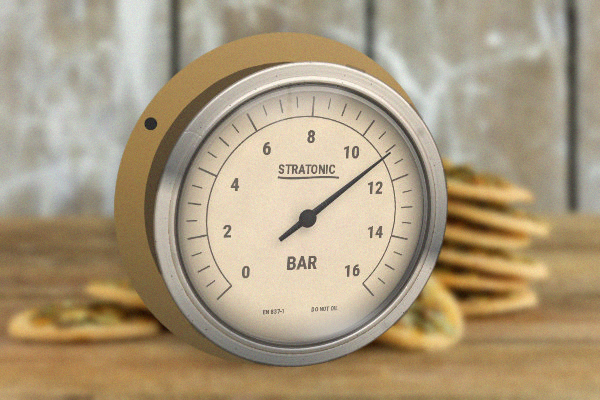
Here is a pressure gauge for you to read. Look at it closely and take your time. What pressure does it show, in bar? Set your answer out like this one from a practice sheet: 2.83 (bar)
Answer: 11 (bar)
